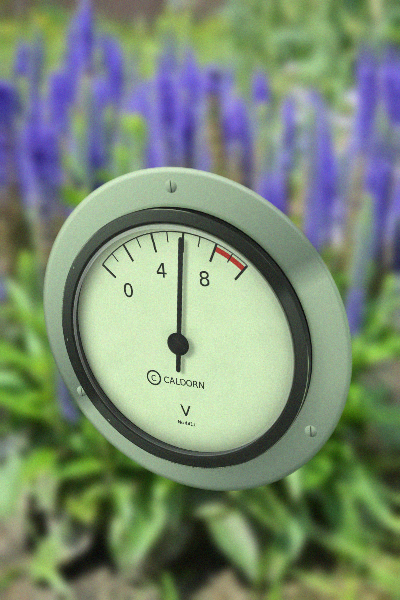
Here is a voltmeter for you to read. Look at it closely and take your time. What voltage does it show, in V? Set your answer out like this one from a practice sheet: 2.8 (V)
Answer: 6 (V)
